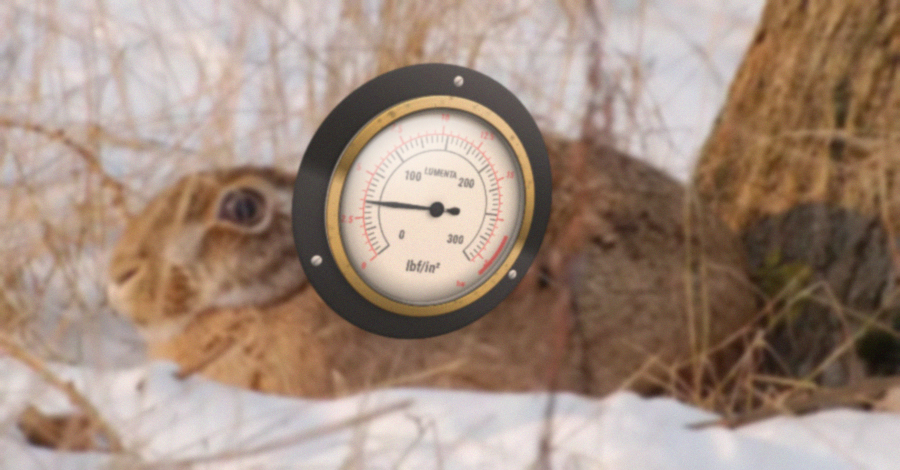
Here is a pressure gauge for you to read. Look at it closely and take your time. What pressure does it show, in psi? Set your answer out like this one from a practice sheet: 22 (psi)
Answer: 50 (psi)
